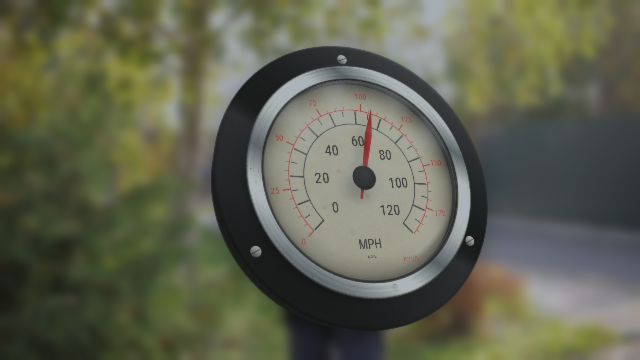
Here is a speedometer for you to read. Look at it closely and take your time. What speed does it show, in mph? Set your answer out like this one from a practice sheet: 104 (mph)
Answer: 65 (mph)
